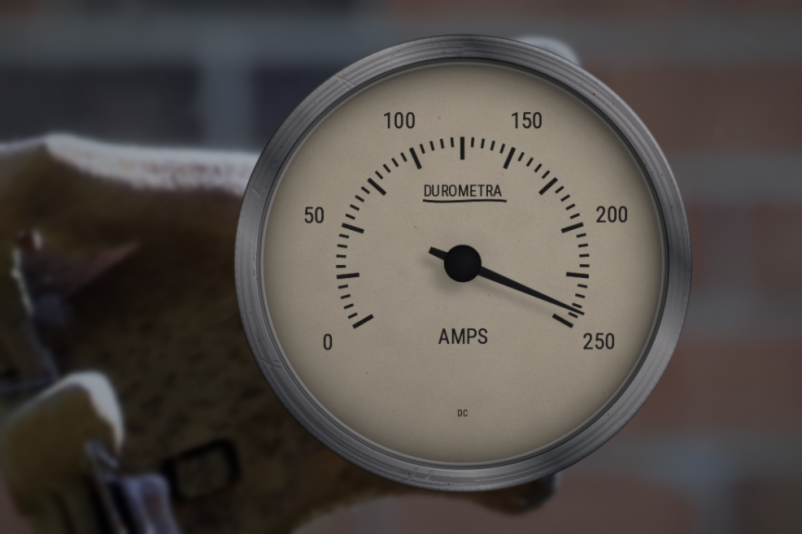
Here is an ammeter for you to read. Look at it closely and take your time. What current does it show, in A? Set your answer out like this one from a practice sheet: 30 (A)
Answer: 242.5 (A)
